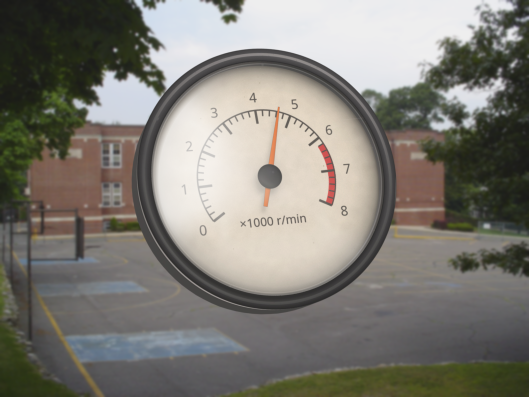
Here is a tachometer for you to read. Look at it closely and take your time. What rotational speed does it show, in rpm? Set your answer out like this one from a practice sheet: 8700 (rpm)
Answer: 4600 (rpm)
